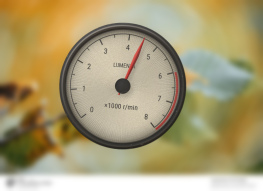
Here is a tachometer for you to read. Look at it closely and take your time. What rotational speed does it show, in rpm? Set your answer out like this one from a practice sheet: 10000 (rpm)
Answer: 4500 (rpm)
